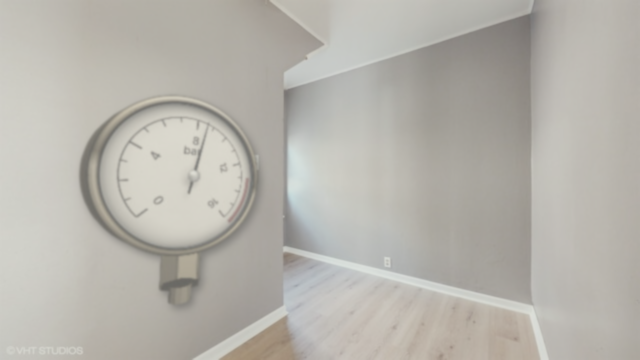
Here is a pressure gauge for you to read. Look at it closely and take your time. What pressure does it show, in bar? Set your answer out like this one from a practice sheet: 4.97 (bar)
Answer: 8.5 (bar)
